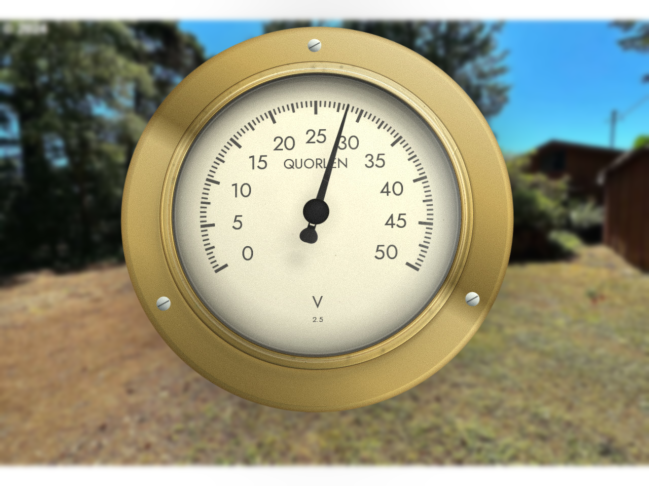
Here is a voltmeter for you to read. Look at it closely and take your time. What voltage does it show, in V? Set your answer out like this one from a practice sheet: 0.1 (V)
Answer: 28.5 (V)
